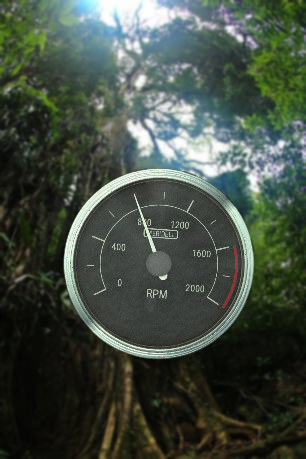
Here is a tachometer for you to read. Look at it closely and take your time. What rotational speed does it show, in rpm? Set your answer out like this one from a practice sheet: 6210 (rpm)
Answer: 800 (rpm)
